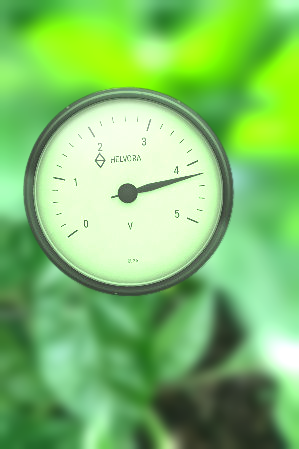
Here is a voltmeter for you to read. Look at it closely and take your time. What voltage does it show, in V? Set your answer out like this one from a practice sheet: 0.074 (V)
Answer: 4.2 (V)
